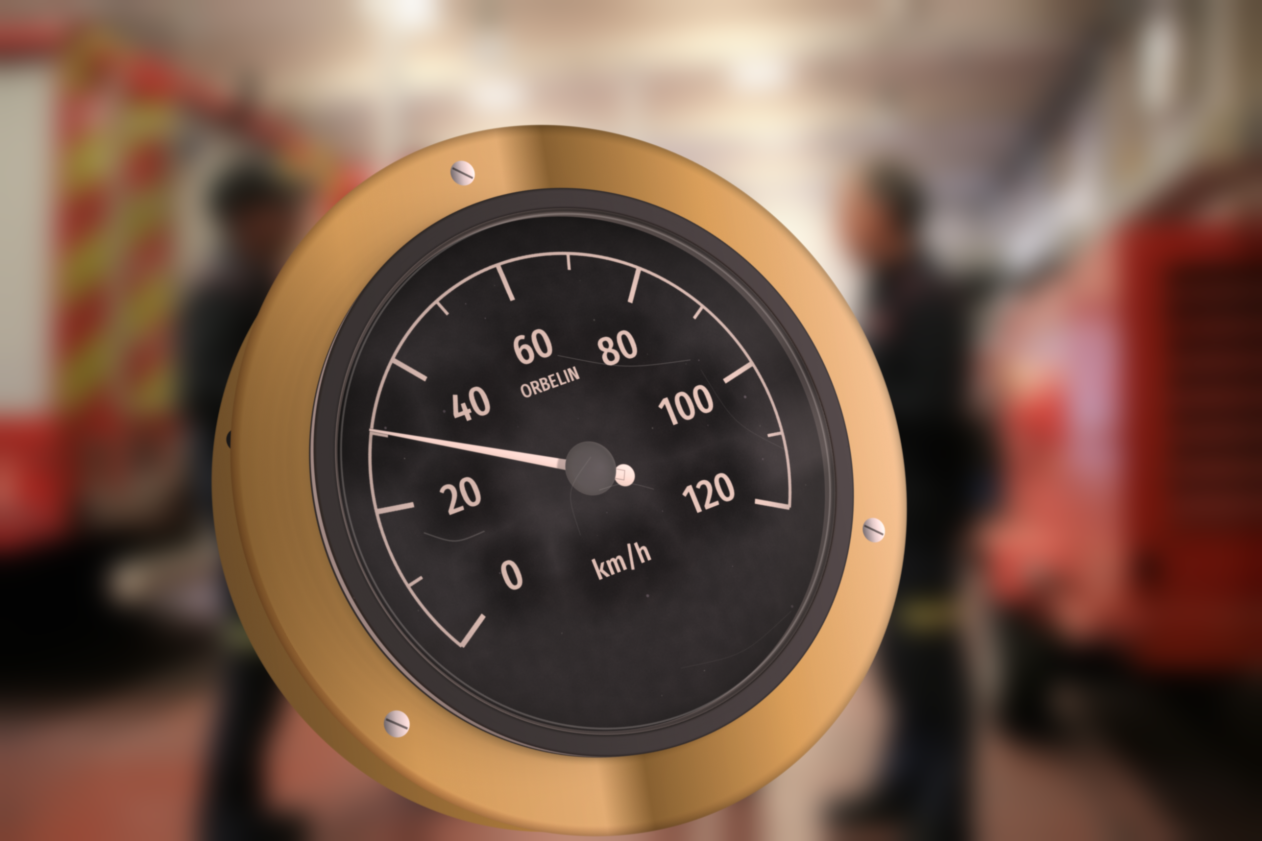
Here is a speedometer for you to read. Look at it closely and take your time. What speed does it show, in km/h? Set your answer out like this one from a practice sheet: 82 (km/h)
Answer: 30 (km/h)
